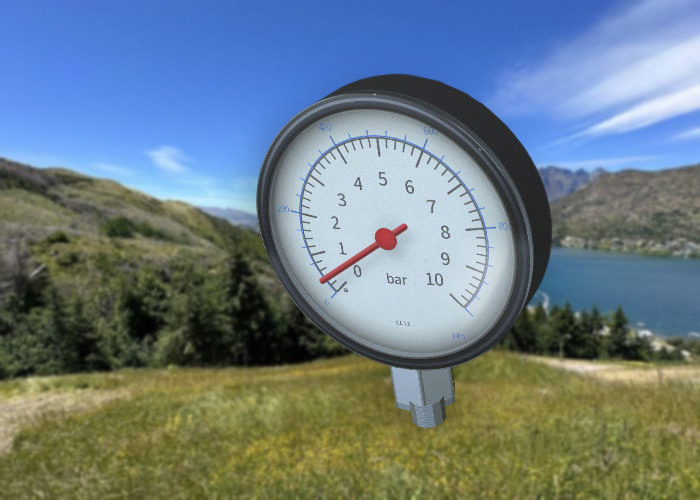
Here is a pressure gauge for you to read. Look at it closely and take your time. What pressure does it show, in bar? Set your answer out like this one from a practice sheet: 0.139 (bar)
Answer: 0.4 (bar)
